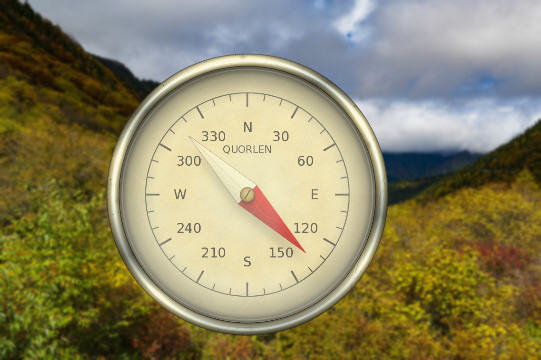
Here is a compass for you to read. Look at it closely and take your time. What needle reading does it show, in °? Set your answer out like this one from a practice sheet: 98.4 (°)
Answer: 135 (°)
